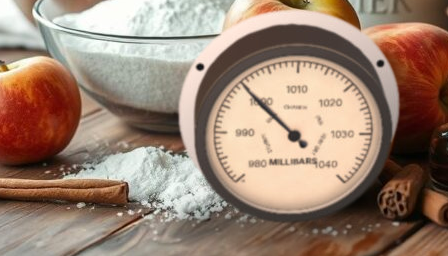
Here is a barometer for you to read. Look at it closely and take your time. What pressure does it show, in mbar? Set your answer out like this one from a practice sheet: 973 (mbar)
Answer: 1000 (mbar)
